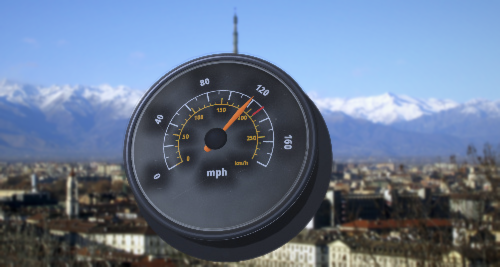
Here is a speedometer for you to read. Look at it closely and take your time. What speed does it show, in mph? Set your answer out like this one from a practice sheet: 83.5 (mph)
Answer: 120 (mph)
